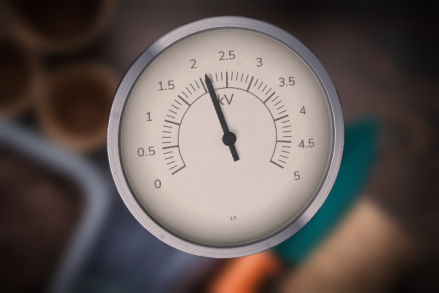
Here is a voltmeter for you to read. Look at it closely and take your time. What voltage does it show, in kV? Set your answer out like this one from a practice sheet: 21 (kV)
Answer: 2.1 (kV)
